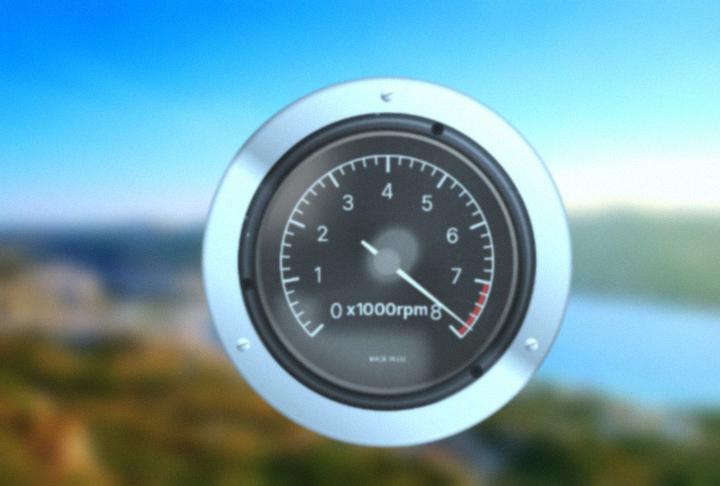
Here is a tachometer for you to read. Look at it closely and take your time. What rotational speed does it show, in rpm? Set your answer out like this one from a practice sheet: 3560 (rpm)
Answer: 7800 (rpm)
